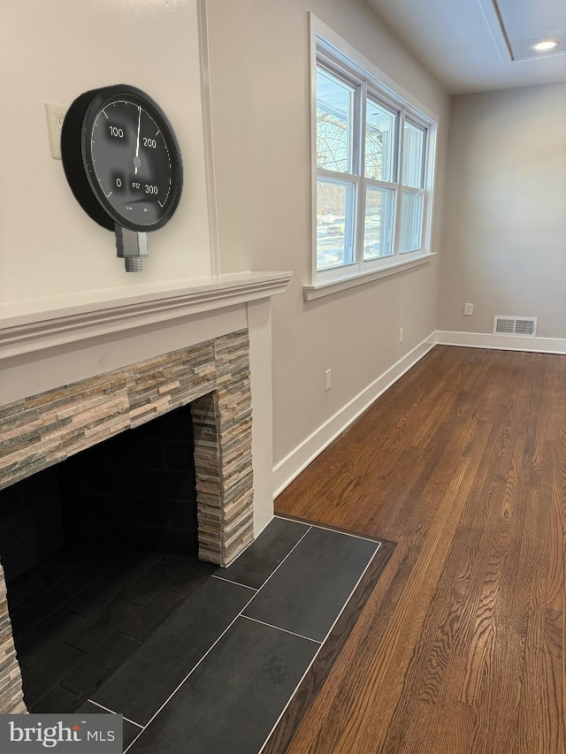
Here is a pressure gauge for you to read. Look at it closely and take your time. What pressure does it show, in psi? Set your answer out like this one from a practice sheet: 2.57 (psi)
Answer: 160 (psi)
